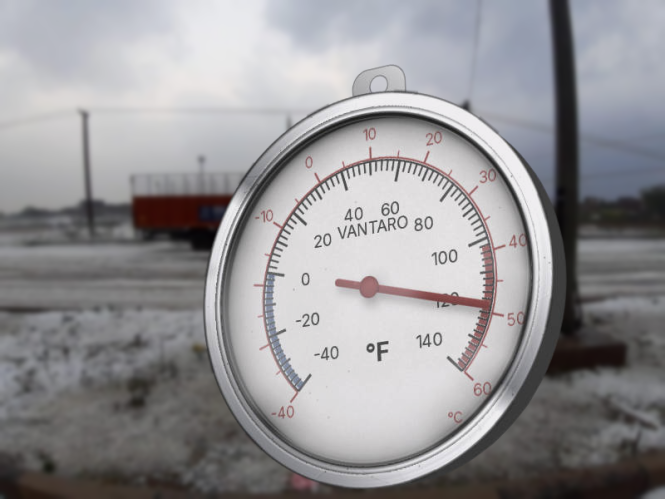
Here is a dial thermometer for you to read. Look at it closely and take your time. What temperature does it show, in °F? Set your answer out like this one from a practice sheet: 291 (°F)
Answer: 120 (°F)
